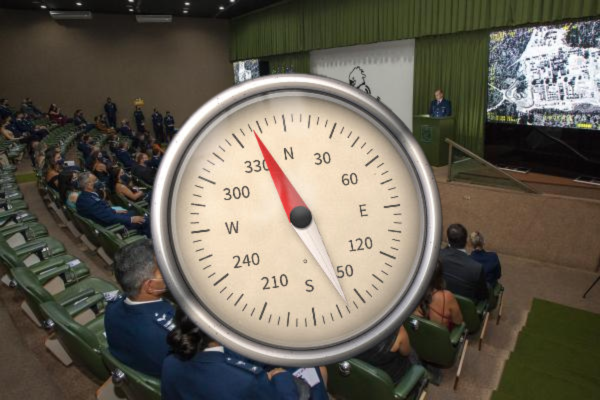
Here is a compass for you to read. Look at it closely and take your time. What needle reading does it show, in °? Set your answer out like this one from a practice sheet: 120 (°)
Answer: 340 (°)
